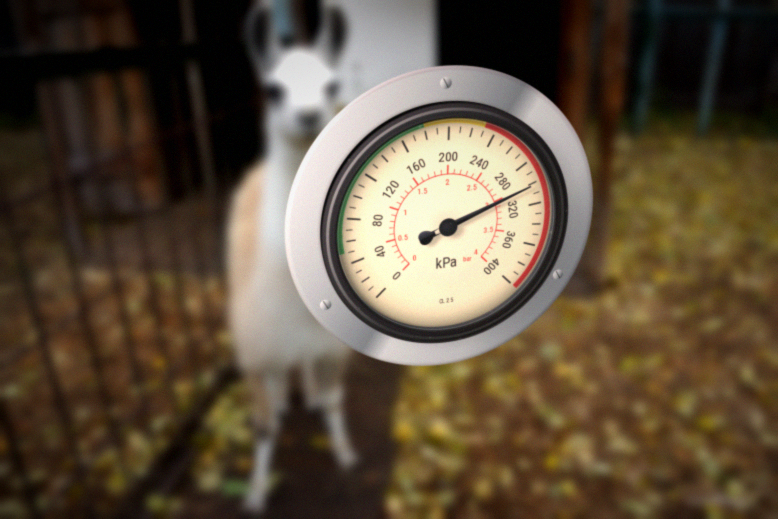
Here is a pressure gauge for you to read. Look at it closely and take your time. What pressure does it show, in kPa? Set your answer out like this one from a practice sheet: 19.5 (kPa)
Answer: 300 (kPa)
